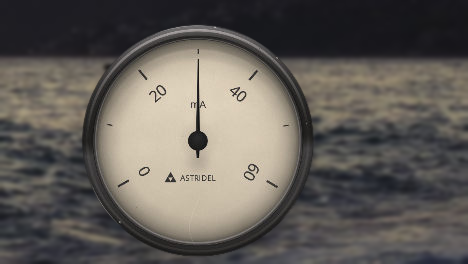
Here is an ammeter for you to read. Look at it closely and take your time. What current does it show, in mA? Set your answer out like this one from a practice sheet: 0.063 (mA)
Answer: 30 (mA)
